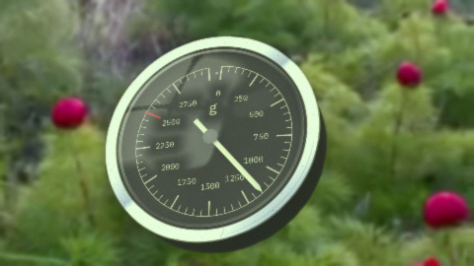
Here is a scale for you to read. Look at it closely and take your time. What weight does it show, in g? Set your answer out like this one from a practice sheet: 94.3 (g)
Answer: 1150 (g)
